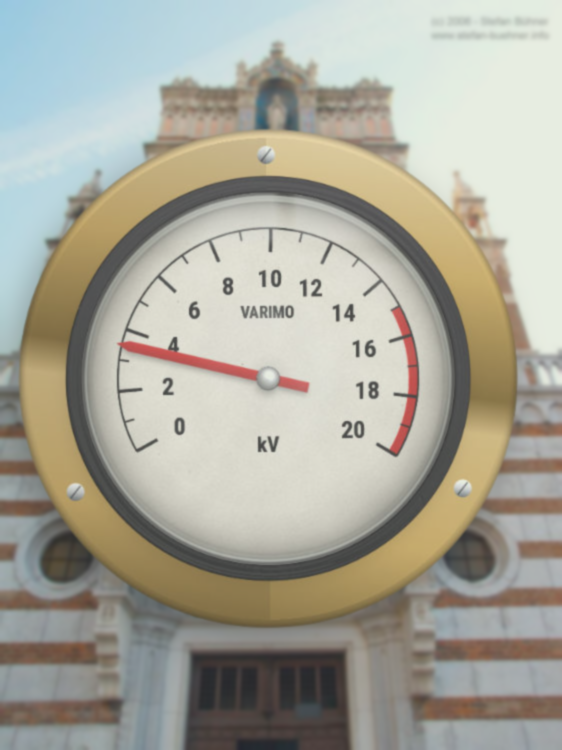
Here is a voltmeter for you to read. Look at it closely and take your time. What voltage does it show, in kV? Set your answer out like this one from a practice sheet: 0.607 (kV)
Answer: 3.5 (kV)
